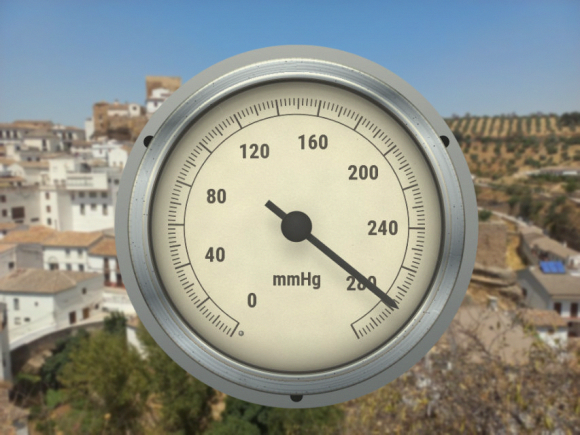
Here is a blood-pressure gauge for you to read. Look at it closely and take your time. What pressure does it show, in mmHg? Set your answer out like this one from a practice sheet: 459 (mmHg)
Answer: 278 (mmHg)
